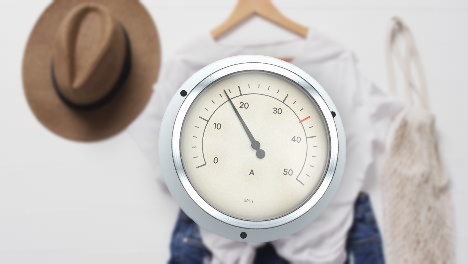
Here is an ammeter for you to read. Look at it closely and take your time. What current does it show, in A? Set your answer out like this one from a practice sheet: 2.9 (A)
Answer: 17 (A)
